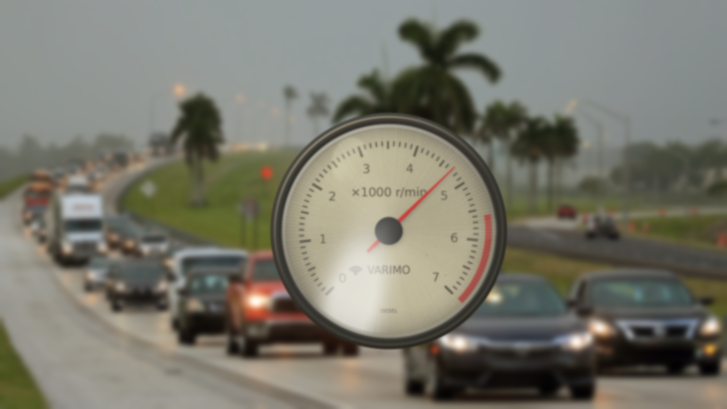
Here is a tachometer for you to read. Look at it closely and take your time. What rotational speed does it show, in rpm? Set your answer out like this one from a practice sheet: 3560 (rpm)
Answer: 4700 (rpm)
